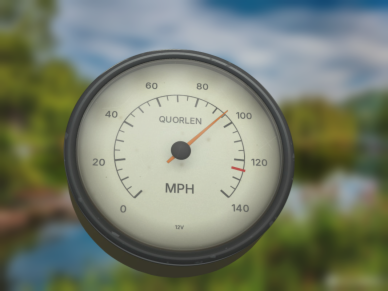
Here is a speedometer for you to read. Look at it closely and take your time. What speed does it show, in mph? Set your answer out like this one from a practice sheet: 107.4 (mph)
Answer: 95 (mph)
